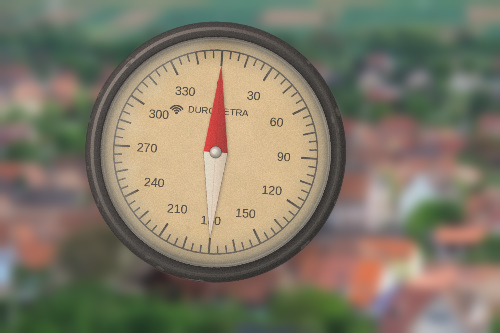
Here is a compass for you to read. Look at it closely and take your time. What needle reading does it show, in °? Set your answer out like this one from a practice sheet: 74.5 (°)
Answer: 0 (°)
